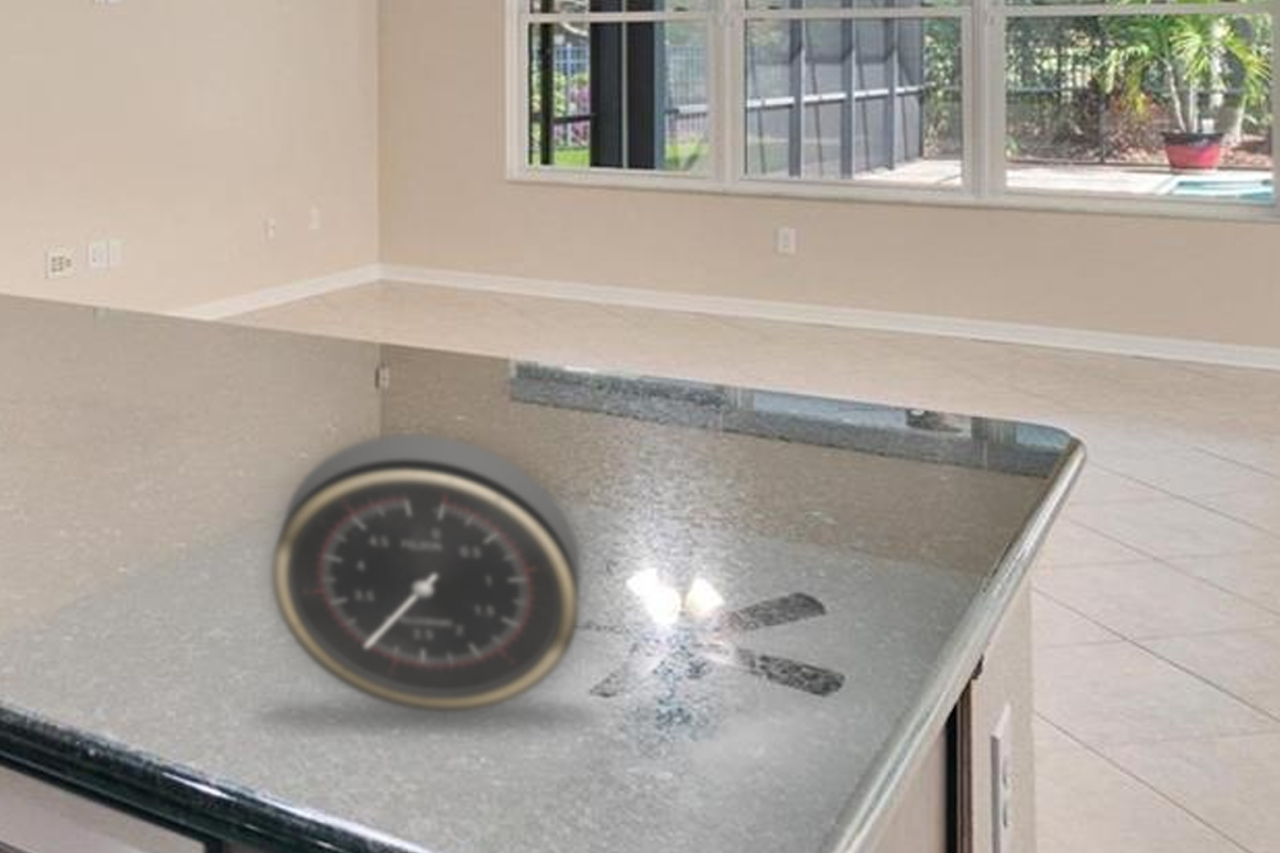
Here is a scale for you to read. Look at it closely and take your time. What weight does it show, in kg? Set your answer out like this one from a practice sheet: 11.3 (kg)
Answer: 3 (kg)
